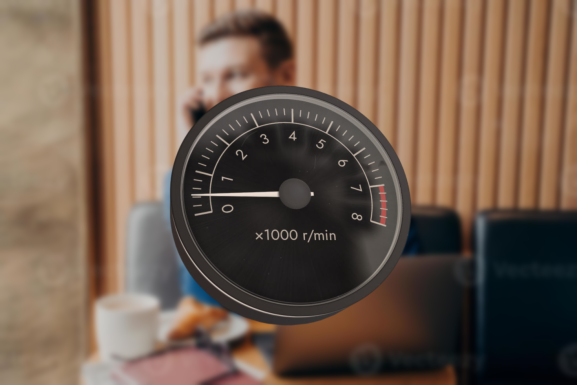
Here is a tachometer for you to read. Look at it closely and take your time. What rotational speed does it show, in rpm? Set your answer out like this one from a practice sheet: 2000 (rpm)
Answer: 400 (rpm)
